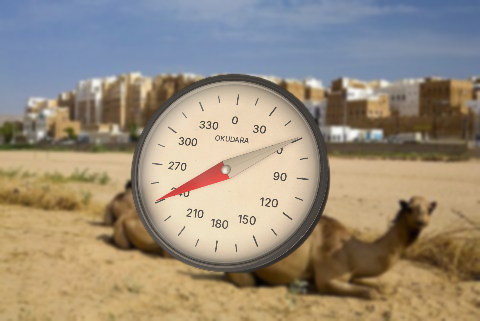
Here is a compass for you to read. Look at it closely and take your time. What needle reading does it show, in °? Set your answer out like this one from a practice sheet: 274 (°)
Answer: 240 (°)
